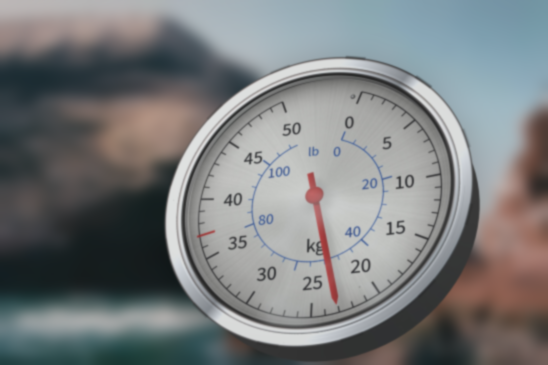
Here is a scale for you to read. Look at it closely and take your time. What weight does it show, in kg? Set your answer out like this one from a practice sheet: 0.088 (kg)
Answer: 23 (kg)
